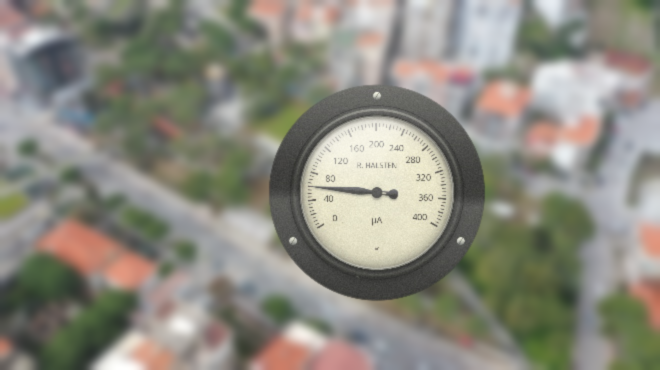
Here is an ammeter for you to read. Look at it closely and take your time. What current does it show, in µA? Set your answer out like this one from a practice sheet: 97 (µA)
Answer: 60 (µA)
